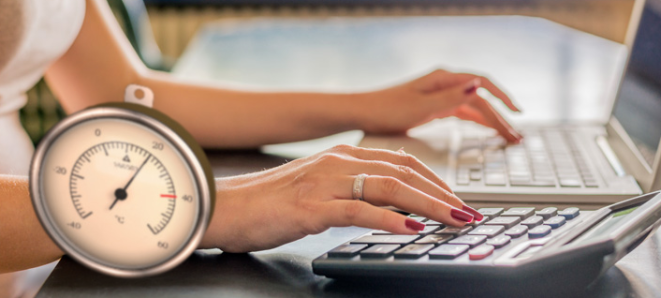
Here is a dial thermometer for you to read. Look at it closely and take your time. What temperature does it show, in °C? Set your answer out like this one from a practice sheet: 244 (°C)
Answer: 20 (°C)
